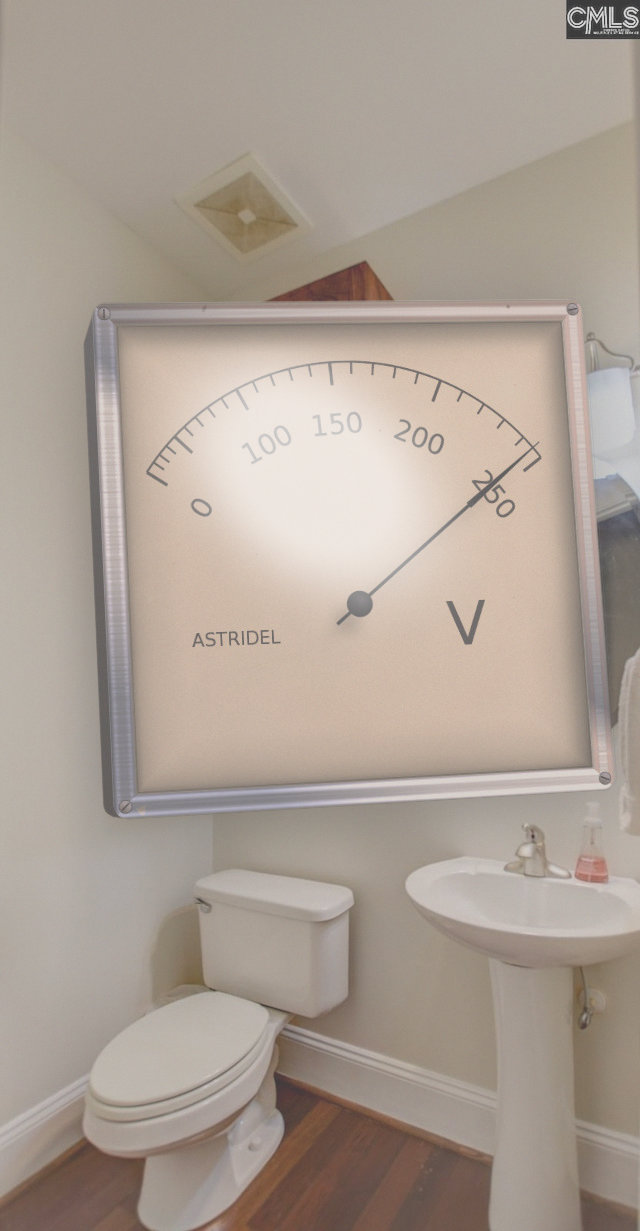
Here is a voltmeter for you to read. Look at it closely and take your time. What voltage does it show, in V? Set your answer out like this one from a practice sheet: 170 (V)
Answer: 245 (V)
